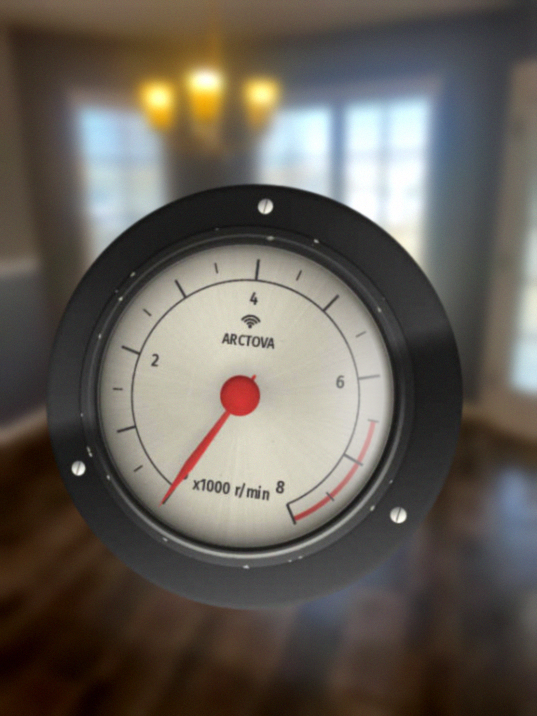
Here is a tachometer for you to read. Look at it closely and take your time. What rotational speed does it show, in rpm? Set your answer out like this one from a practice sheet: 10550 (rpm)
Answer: 0 (rpm)
